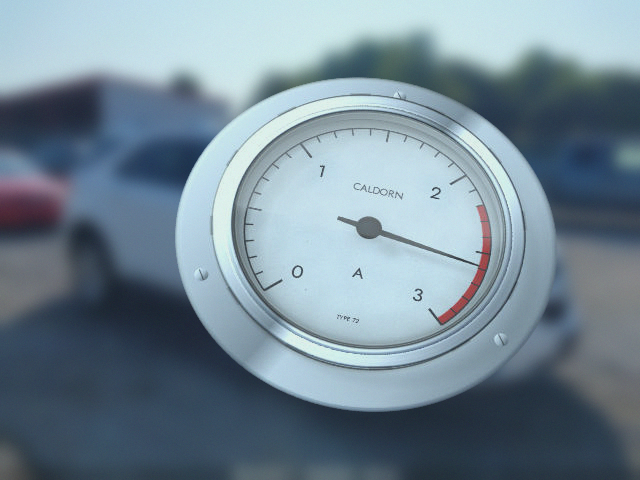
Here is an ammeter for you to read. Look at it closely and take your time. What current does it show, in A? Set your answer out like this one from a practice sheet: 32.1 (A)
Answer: 2.6 (A)
